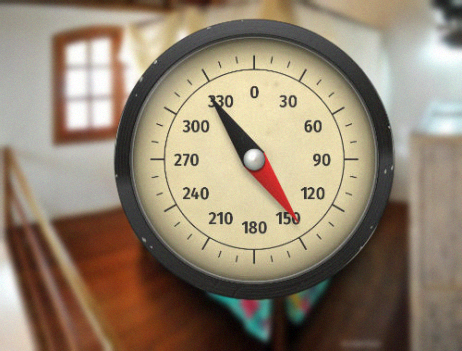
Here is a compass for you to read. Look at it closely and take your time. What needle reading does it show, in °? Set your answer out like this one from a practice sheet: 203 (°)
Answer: 145 (°)
